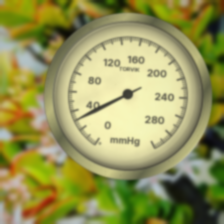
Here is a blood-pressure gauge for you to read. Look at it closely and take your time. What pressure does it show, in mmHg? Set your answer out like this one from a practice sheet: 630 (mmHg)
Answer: 30 (mmHg)
